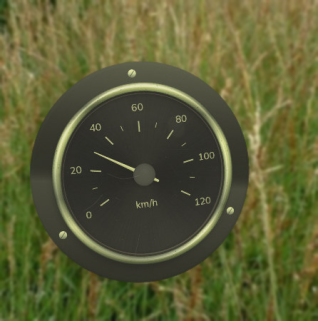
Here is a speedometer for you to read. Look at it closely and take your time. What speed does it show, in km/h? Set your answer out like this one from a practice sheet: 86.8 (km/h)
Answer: 30 (km/h)
